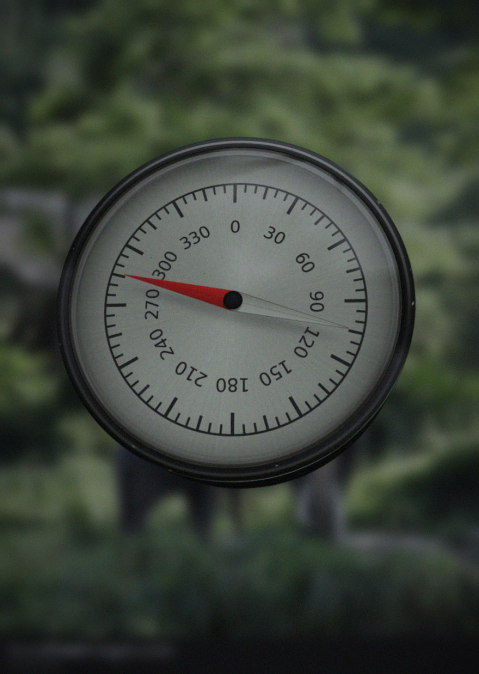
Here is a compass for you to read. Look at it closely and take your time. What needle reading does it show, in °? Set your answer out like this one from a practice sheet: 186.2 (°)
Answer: 285 (°)
